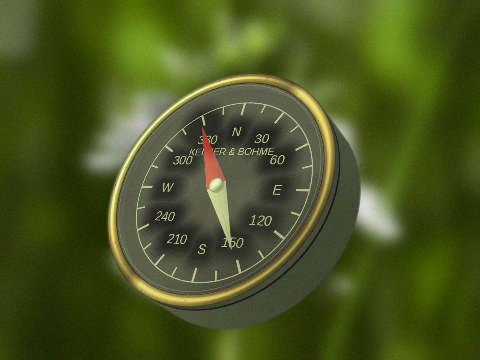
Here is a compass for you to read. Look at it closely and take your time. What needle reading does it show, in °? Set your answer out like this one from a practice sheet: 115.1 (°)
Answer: 330 (°)
